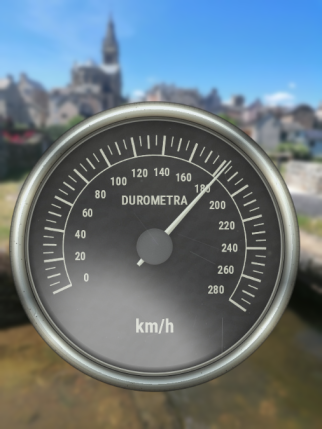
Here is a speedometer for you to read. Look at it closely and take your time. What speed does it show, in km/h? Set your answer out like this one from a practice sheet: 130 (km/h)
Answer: 182.5 (km/h)
